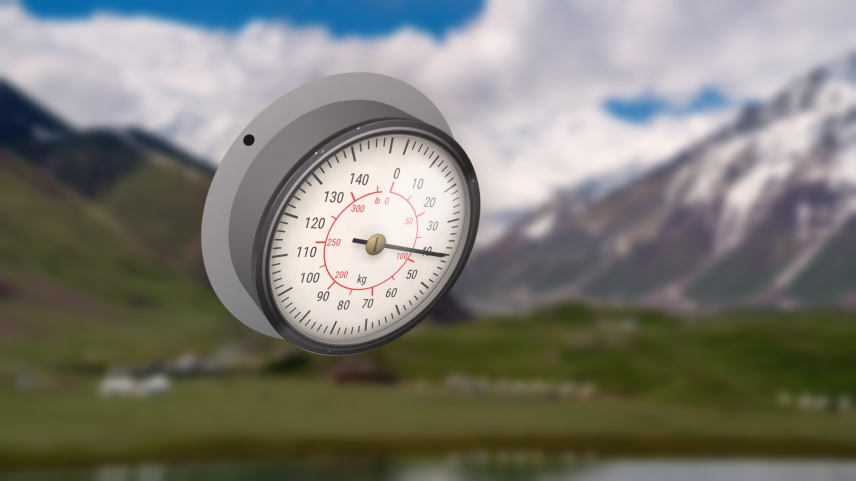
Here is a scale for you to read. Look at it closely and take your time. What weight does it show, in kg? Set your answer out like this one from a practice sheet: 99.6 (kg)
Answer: 40 (kg)
